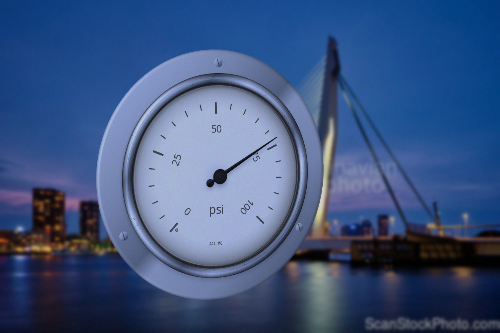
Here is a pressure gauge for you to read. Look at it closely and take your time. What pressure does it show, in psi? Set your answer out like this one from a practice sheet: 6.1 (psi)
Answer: 72.5 (psi)
